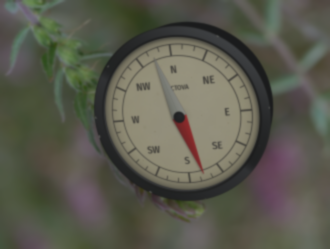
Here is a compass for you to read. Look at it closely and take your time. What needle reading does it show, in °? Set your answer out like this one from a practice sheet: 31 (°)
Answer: 165 (°)
